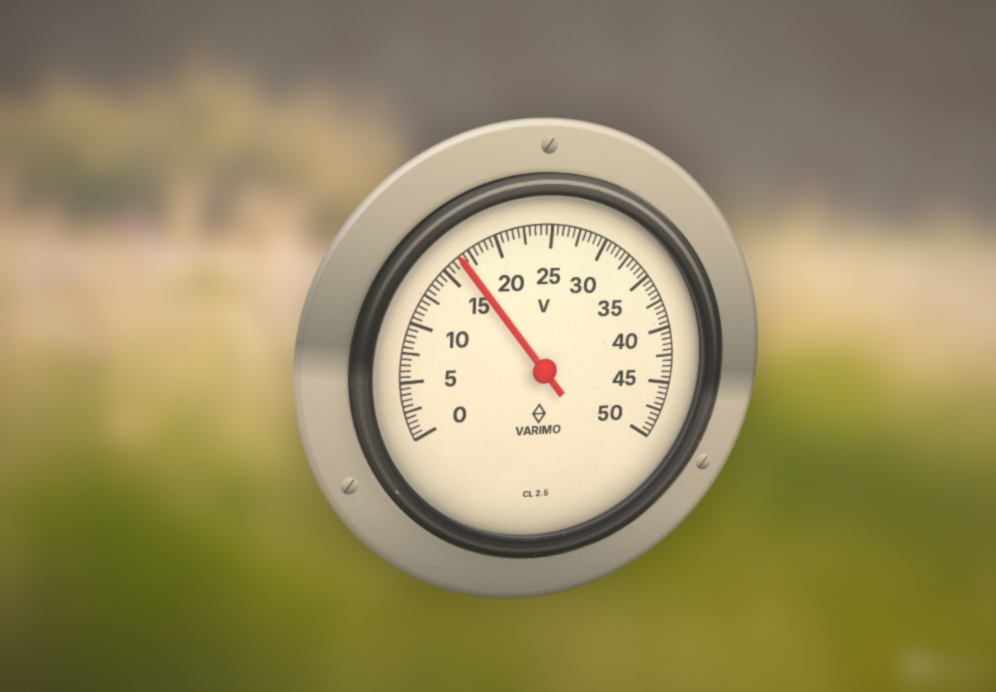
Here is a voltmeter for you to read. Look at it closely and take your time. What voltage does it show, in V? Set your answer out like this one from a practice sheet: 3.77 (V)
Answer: 16.5 (V)
